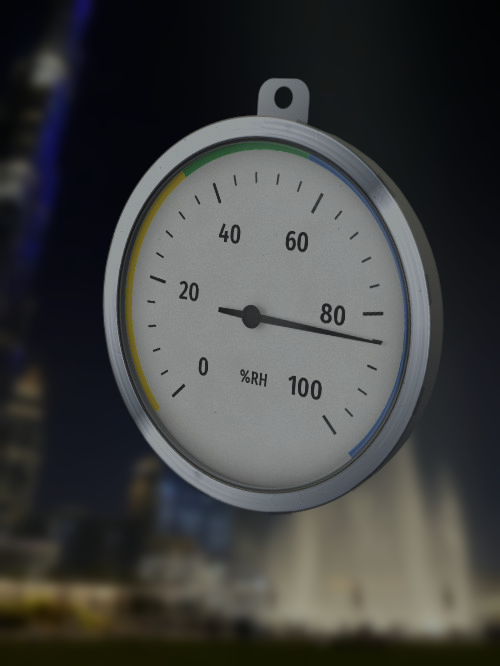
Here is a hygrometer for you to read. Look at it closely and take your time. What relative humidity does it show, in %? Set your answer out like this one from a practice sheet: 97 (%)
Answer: 84 (%)
